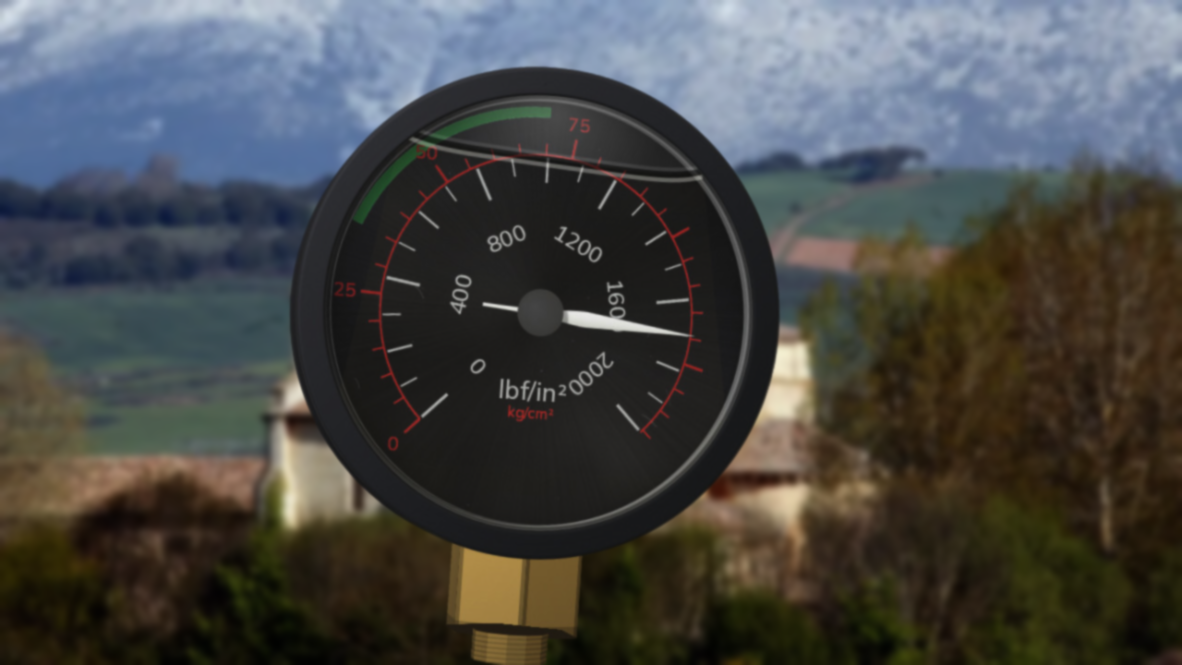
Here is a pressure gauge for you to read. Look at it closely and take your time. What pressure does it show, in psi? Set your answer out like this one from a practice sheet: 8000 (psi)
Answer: 1700 (psi)
